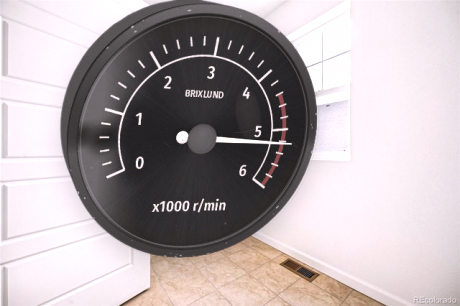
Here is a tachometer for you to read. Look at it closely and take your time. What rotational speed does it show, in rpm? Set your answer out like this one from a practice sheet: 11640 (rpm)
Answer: 5200 (rpm)
